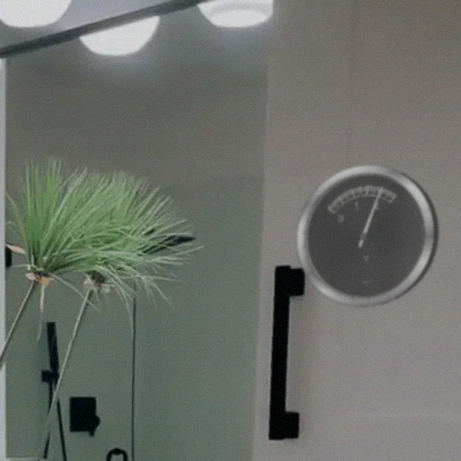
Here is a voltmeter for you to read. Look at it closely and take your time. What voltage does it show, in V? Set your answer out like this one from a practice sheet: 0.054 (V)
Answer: 2 (V)
